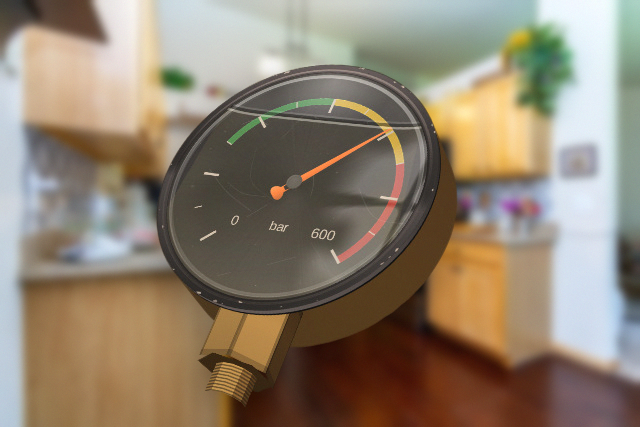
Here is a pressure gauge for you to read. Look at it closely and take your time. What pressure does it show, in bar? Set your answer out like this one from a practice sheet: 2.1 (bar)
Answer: 400 (bar)
